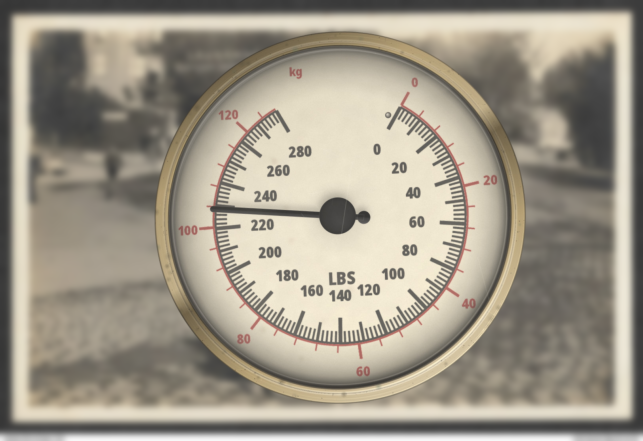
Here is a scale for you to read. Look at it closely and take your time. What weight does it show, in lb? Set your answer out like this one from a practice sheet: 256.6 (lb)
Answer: 228 (lb)
